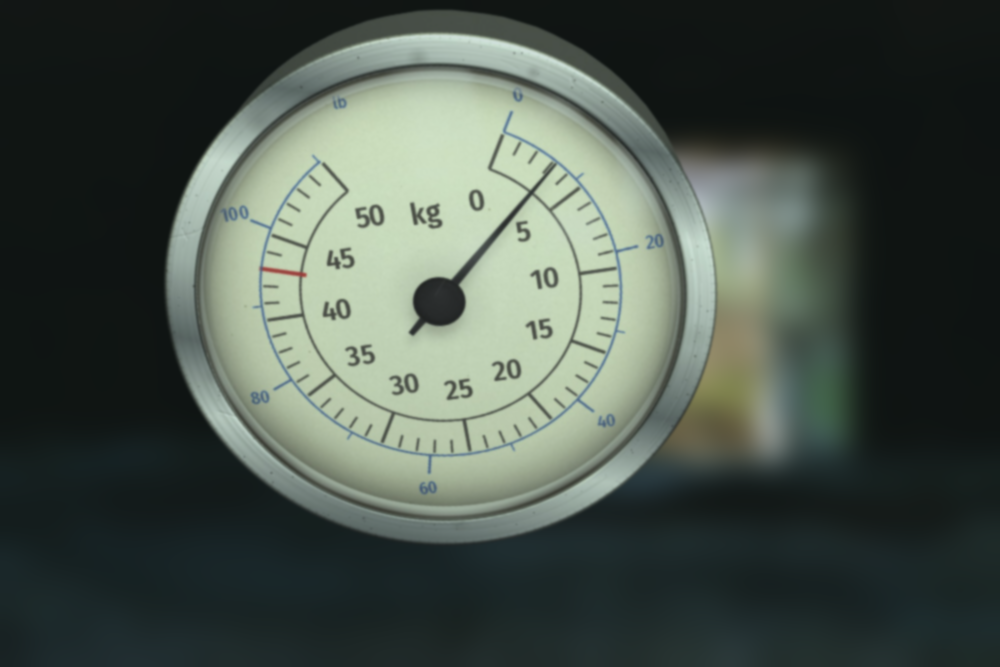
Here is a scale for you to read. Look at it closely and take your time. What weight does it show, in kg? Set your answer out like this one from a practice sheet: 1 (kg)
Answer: 3 (kg)
